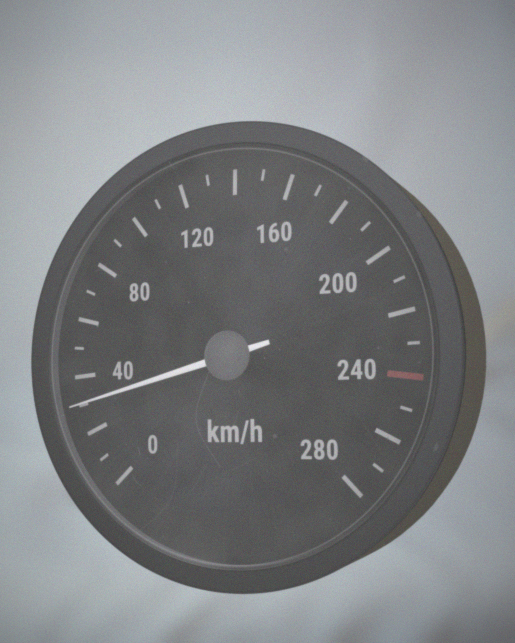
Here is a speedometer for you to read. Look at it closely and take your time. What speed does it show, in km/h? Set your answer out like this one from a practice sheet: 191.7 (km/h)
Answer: 30 (km/h)
